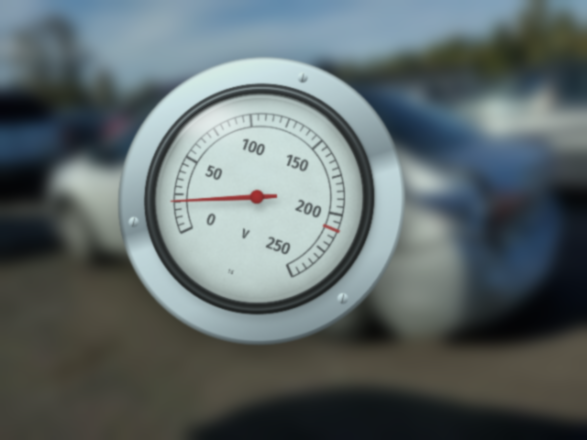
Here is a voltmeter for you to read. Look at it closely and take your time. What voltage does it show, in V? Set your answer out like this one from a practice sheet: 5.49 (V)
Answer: 20 (V)
